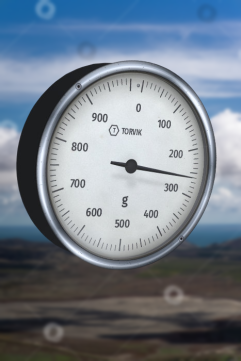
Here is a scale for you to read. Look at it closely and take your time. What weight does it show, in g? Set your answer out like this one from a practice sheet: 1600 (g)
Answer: 260 (g)
